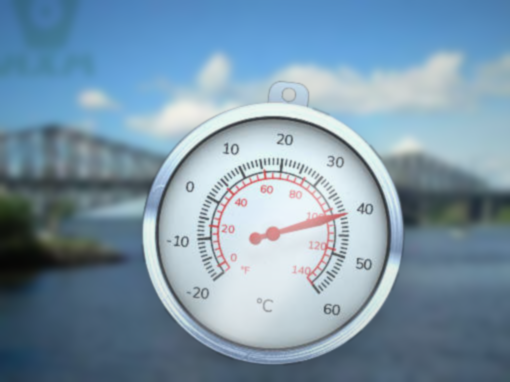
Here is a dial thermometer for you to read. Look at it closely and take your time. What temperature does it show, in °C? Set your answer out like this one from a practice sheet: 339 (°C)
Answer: 40 (°C)
